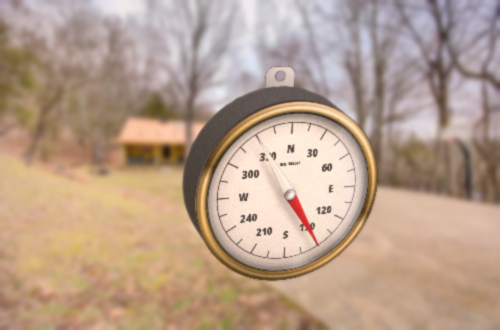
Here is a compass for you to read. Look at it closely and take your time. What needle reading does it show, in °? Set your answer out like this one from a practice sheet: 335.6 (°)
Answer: 150 (°)
